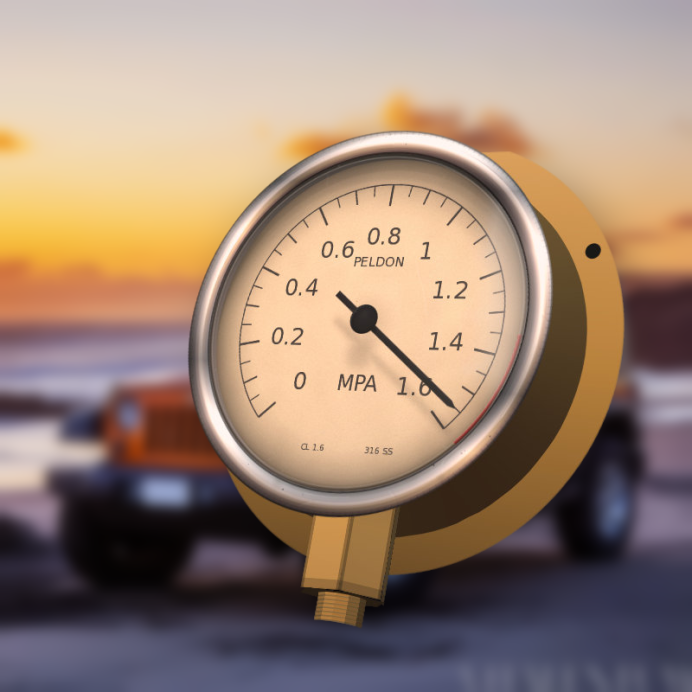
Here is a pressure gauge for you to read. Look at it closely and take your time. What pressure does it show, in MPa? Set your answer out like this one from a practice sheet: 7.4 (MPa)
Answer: 1.55 (MPa)
